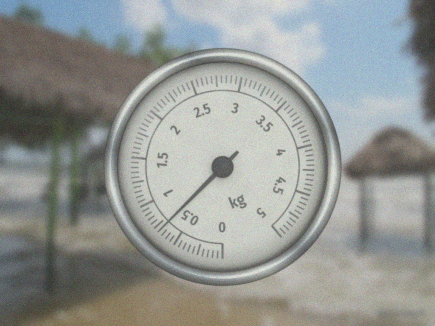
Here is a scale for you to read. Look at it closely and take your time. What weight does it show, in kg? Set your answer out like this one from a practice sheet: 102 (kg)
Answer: 0.7 (kg)
